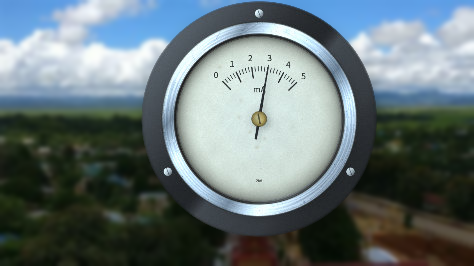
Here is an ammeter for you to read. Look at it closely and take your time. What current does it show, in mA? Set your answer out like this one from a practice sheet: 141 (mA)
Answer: 3 (mA)
